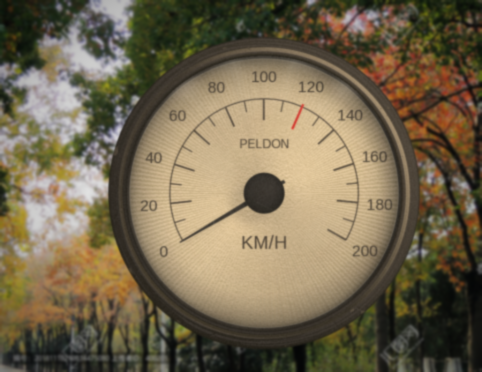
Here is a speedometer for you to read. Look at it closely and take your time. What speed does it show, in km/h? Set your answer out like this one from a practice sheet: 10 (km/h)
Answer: 0 (km/h)
